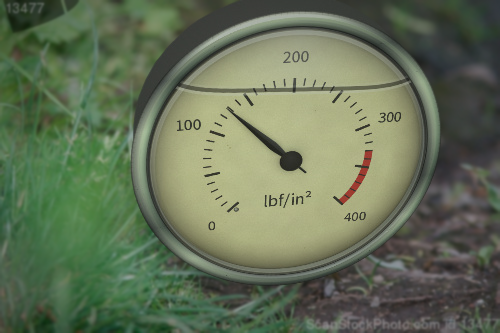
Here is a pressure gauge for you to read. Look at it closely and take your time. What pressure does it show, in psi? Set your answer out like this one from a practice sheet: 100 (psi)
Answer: 130 (psi)
